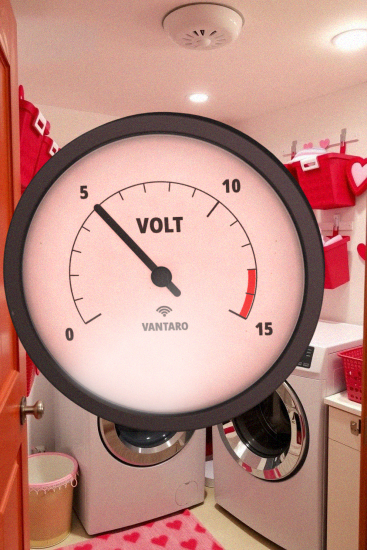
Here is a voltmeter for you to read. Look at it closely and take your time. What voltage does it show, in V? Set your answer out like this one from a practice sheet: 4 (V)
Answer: 5 (V)
